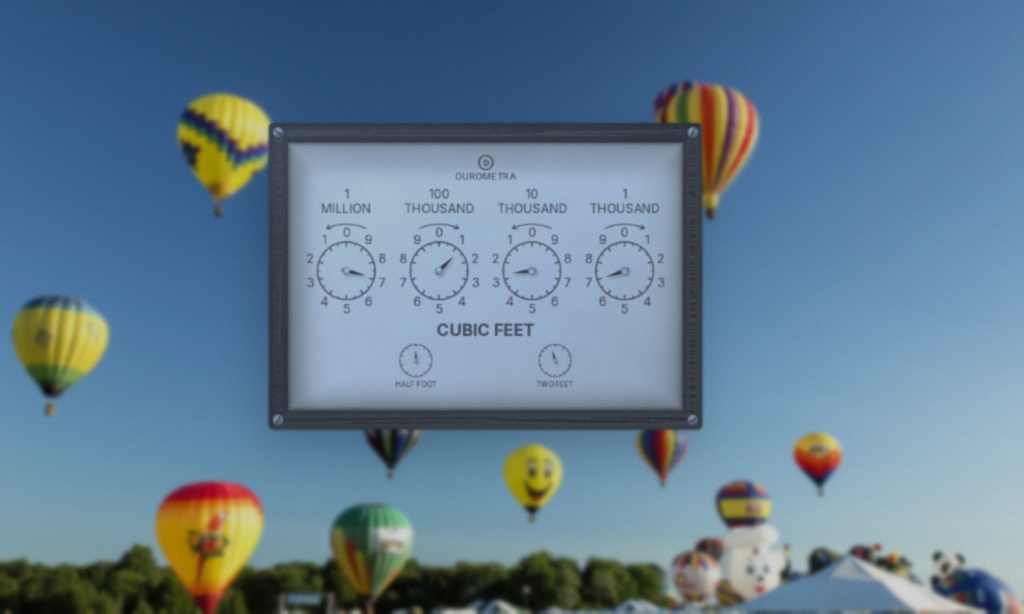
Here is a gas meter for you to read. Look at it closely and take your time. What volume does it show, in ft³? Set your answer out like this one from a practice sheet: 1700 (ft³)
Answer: 712700 (ft³)
